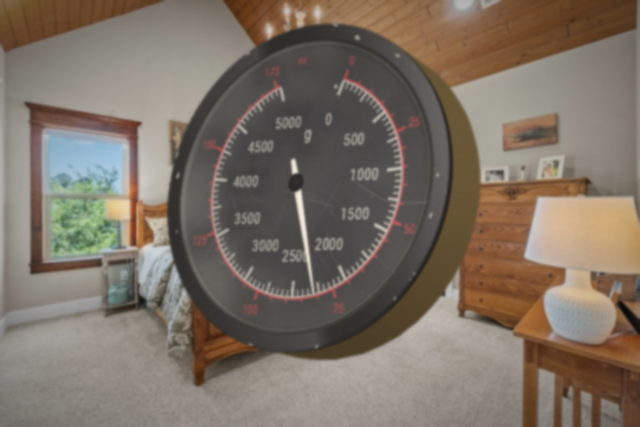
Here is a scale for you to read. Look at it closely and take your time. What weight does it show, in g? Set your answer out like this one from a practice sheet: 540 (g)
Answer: 2250 (g)
